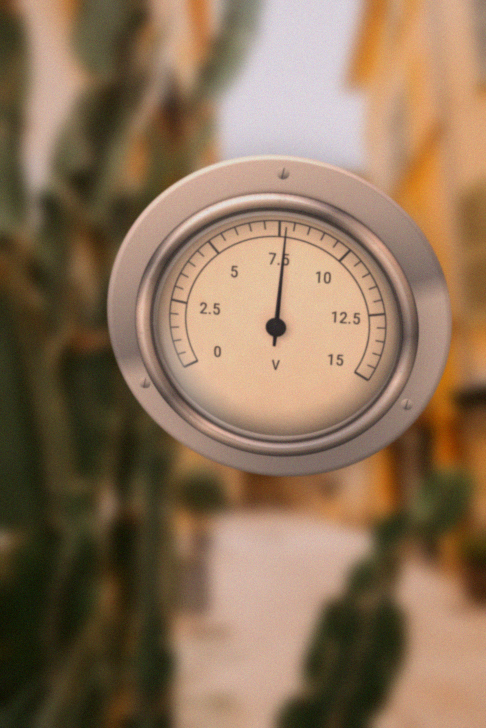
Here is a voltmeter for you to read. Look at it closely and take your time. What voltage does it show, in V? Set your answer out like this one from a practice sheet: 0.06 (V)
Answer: 7.75 (V)
